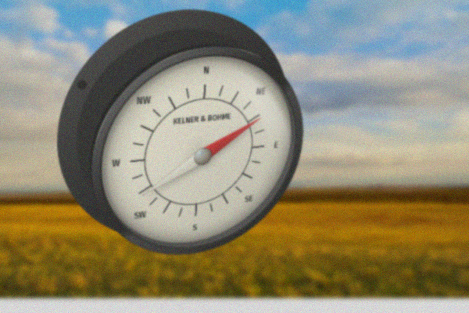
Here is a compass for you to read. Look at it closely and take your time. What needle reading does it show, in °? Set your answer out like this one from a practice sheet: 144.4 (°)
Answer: 60 (°)
